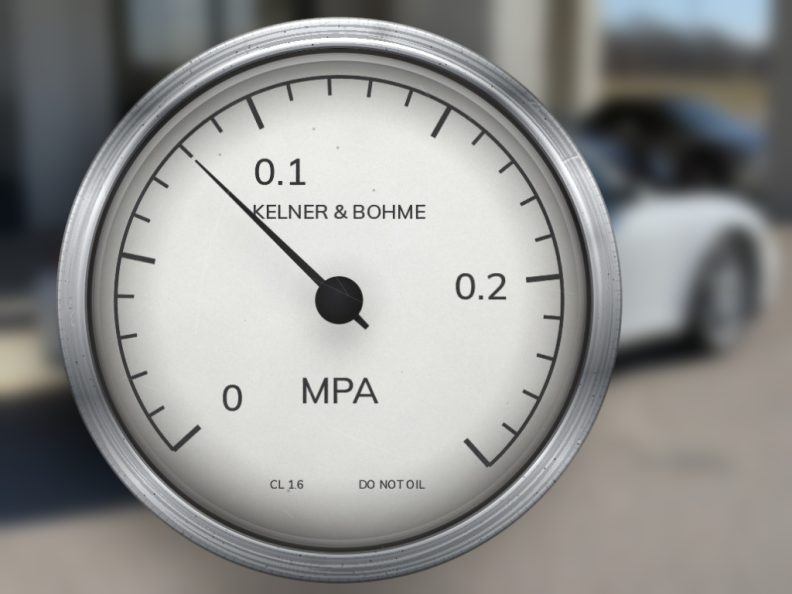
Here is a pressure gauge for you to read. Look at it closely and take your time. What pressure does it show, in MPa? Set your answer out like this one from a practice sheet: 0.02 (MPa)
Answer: 0.08 (MPa)
